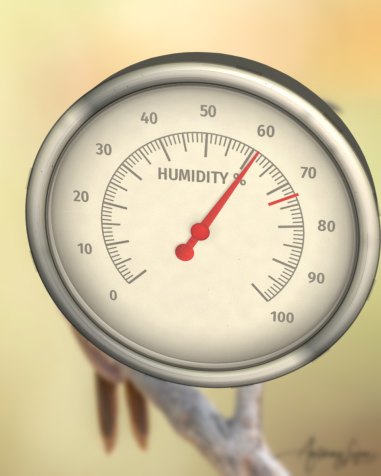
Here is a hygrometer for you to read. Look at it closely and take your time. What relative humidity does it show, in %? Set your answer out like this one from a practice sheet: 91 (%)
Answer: 61 (%)
